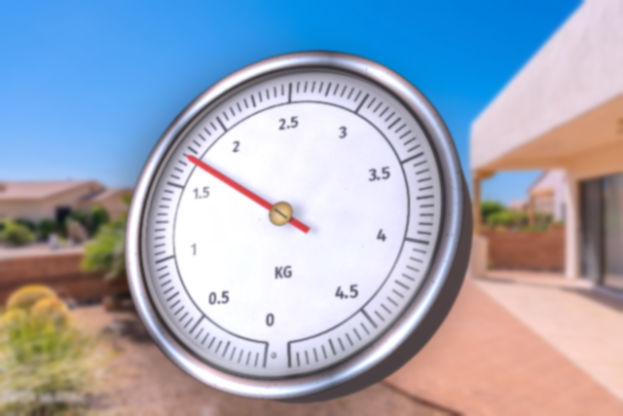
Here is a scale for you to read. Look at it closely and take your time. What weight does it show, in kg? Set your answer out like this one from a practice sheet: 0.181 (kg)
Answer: 1.7 (kg)
